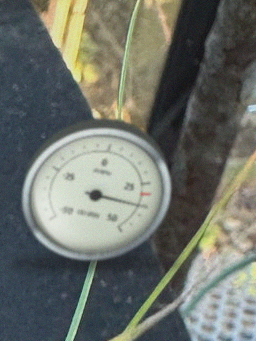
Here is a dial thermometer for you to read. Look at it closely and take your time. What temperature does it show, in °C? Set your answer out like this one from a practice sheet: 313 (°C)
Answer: 35 (°C)
